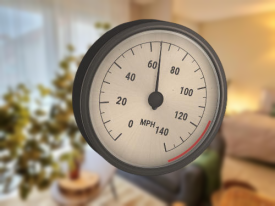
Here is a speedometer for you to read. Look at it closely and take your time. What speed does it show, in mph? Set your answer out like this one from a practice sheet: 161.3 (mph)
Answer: 65 (mph)
